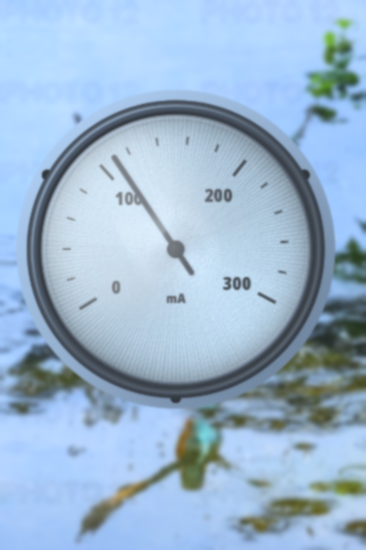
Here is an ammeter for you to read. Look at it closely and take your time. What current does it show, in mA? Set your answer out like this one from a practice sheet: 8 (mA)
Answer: 110 (mA)
